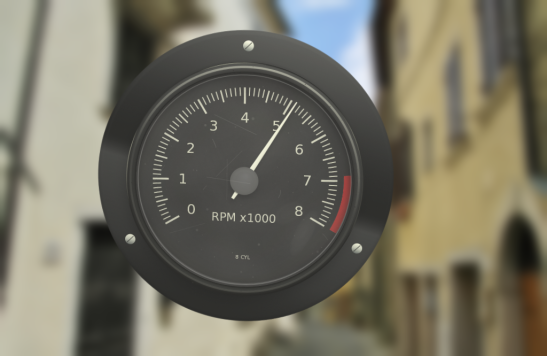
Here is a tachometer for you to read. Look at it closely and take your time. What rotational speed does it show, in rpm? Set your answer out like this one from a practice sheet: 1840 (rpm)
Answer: 5100 (rpm)
